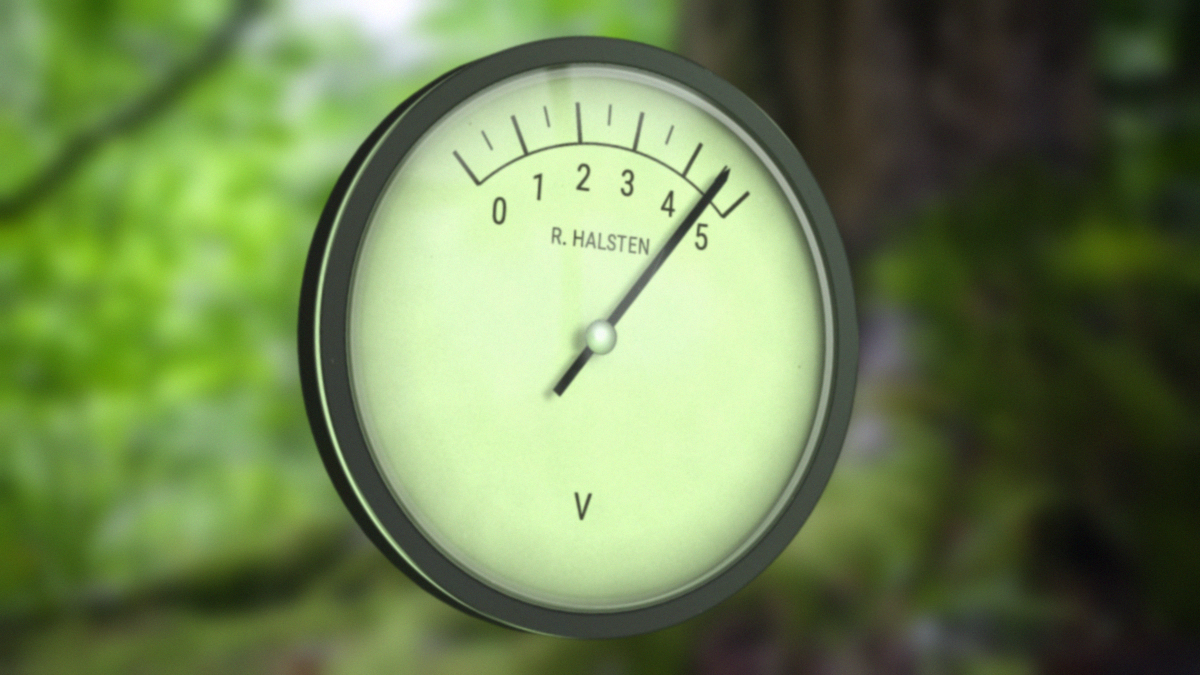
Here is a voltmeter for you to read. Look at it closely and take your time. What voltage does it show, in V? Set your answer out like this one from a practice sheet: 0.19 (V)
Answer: 4.5 (V)
